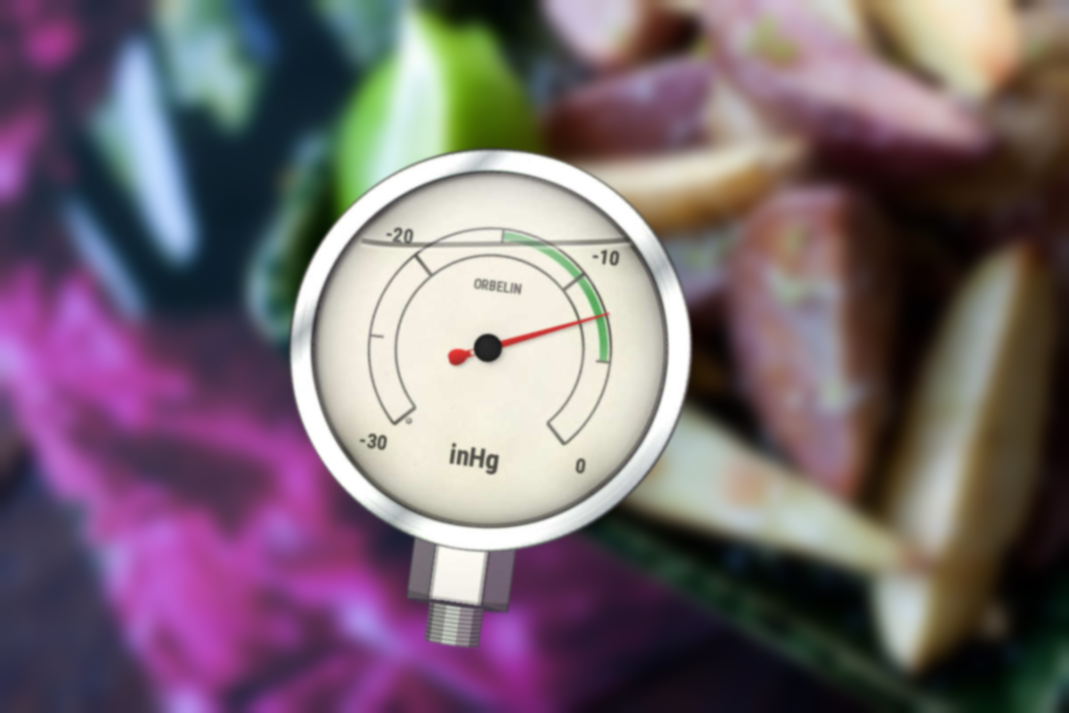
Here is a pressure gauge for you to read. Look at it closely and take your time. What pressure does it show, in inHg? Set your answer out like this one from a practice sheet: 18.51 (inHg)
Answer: -7.5 (inHg)
